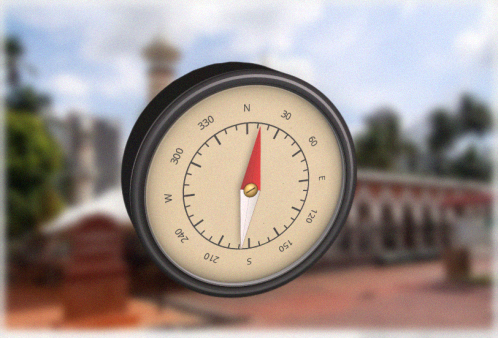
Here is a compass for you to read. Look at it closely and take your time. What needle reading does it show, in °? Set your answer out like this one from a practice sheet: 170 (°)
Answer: 10 (°)
